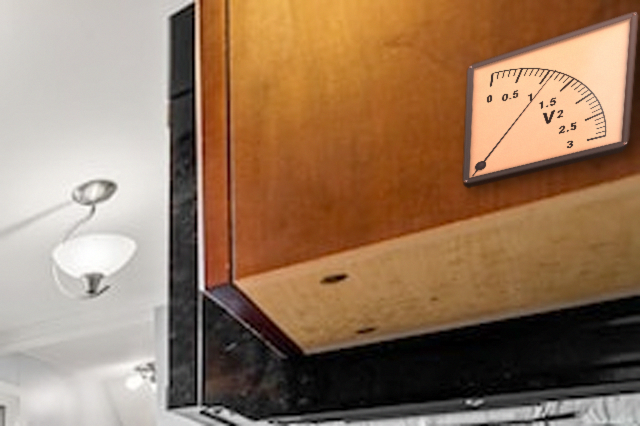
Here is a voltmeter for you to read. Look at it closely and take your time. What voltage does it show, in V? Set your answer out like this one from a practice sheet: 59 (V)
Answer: 1.1 (V)
